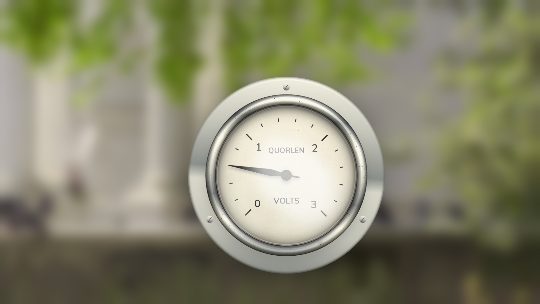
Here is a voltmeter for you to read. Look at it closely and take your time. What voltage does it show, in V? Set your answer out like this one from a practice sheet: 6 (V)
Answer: 0.6 (V)
